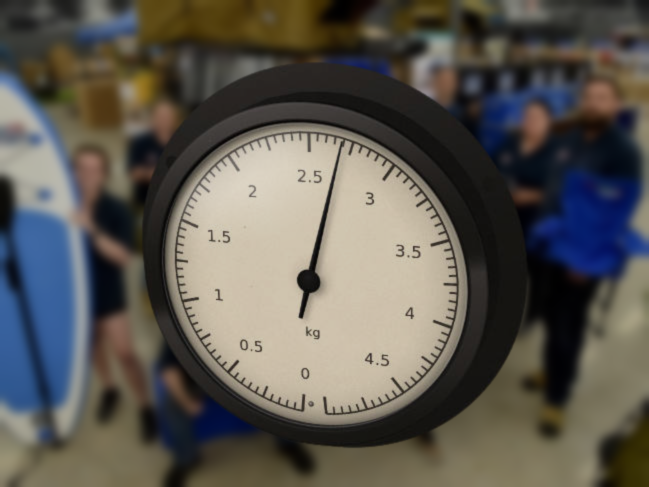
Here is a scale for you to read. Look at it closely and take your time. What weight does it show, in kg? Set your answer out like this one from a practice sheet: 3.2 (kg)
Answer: 2.7 (kg)
